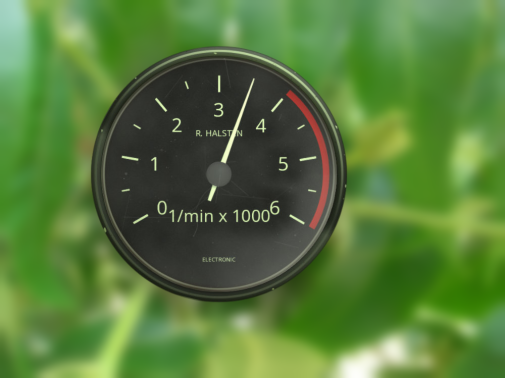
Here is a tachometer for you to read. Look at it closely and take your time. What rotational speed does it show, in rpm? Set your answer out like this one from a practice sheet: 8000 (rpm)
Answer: 3500 (rpm)
